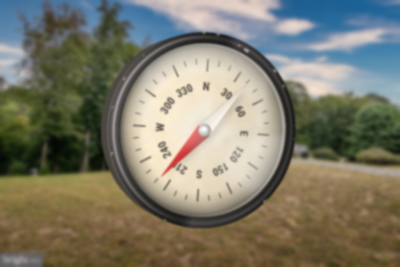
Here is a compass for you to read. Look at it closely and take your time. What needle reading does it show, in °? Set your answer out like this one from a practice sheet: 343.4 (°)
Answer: 220 (°)
